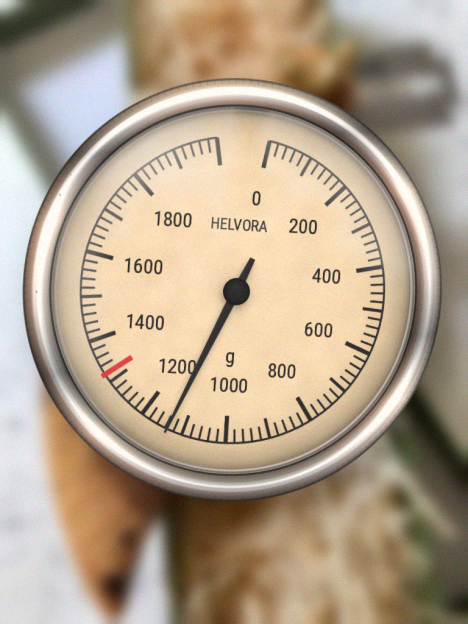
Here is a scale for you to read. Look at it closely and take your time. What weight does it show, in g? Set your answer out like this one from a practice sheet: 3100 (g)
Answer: 1140 (g)
